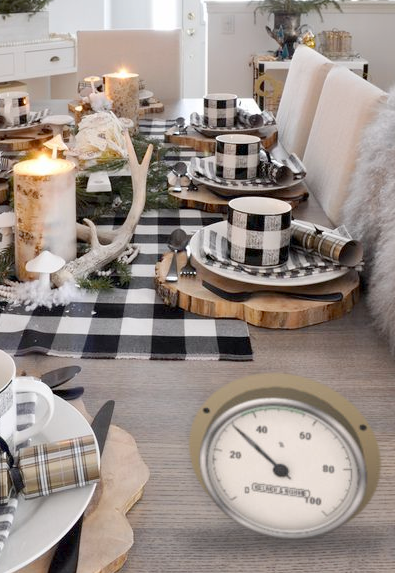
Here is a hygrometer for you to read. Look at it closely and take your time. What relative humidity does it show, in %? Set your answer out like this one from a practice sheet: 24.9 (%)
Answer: 32 (%)
